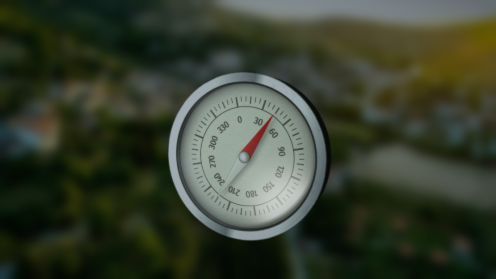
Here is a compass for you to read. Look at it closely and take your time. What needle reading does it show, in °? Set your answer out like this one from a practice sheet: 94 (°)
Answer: 45 (°)
